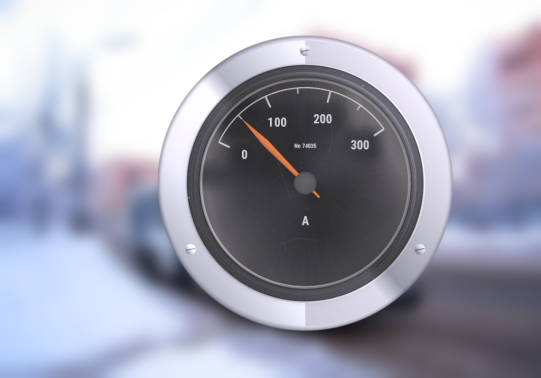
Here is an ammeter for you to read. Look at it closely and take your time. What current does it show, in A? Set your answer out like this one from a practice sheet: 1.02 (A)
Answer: 50 (A)
